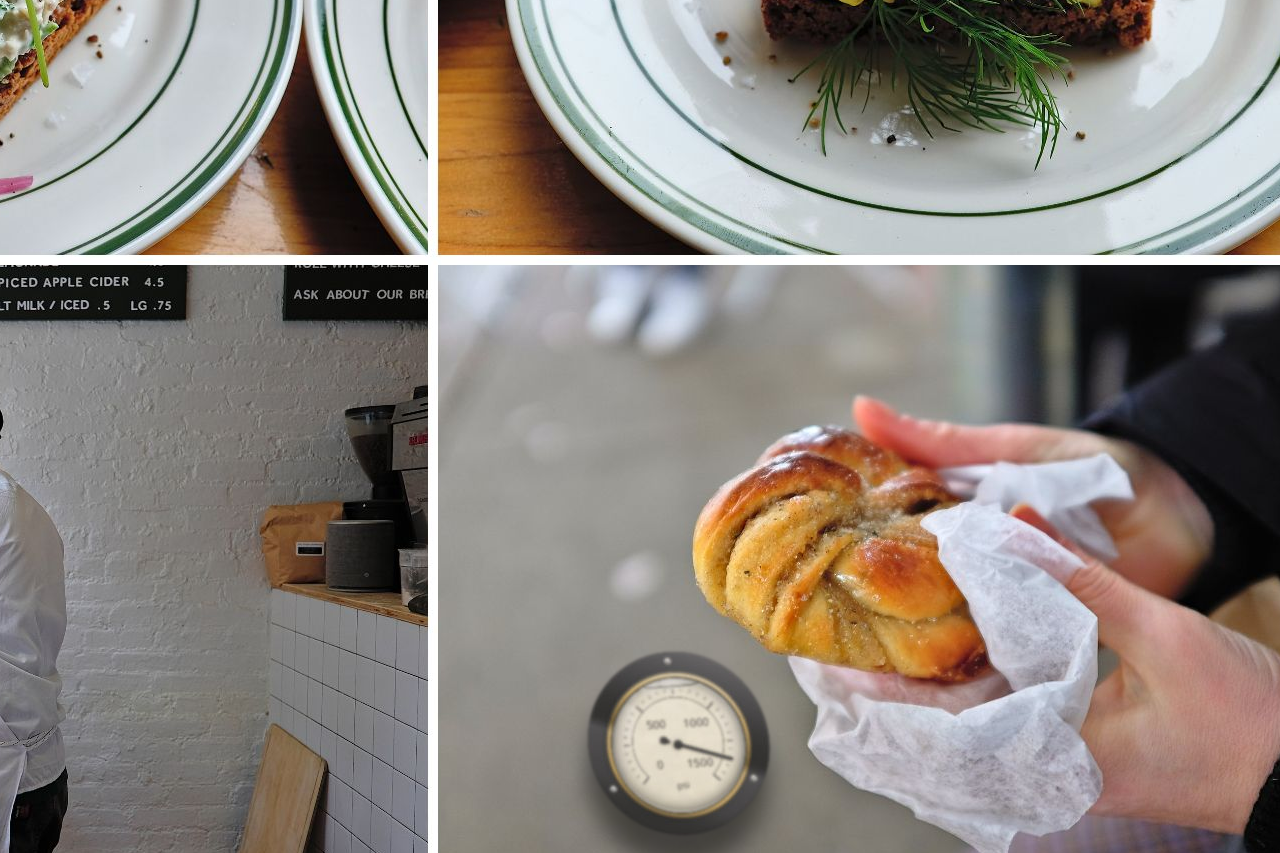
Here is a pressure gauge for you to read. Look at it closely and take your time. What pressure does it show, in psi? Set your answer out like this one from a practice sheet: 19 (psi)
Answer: 1350 (psi)
